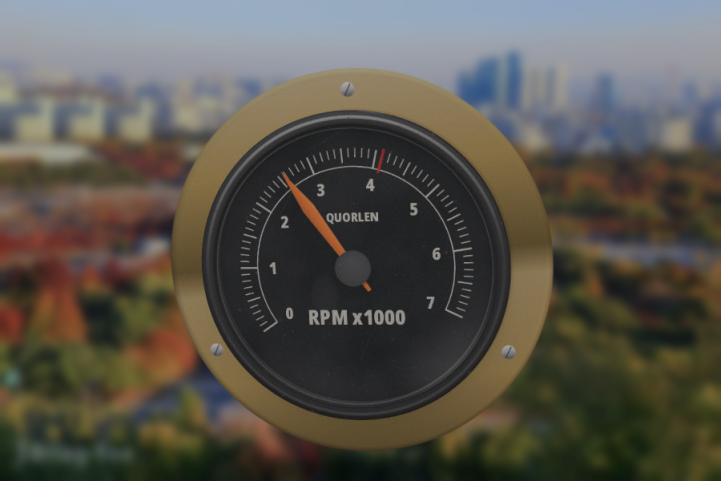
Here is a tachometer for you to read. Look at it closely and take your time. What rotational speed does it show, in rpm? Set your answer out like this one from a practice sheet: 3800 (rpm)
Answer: 2600 (rpm)
